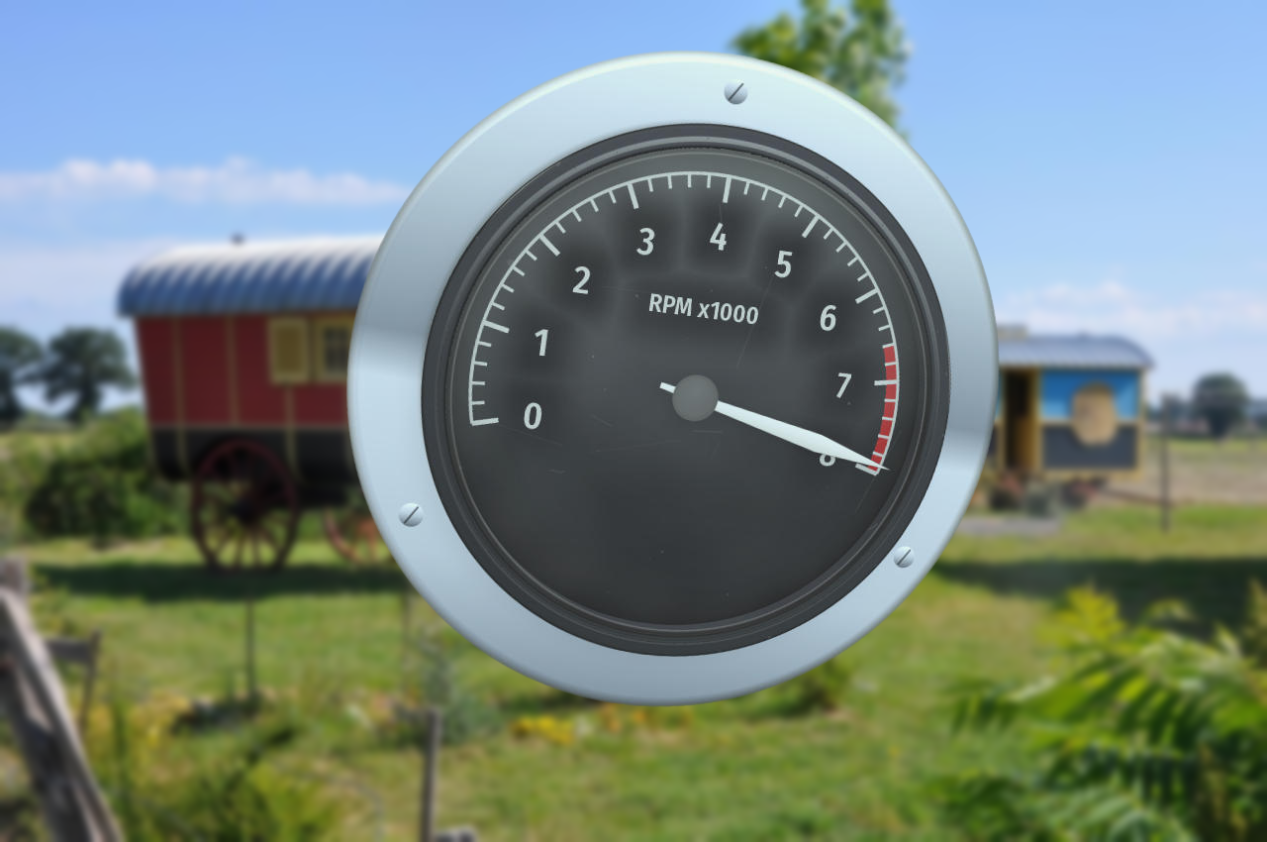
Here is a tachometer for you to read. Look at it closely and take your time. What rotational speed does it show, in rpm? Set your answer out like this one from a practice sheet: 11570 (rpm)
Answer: 7900 (rpm)
